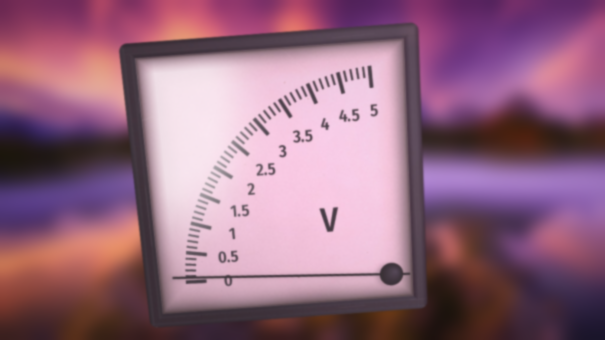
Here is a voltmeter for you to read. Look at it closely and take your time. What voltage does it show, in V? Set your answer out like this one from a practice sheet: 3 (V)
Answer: 0.1 (V)
